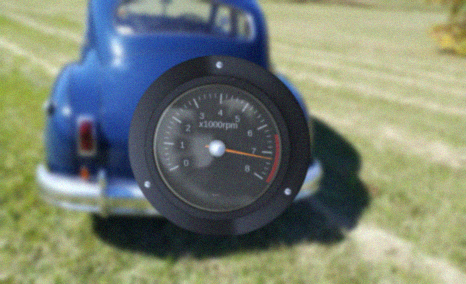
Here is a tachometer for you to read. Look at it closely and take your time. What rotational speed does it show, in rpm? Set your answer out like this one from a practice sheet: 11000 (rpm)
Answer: 7200 (rpm)
